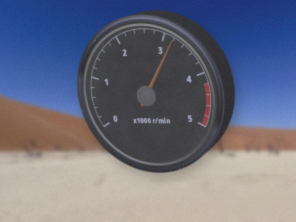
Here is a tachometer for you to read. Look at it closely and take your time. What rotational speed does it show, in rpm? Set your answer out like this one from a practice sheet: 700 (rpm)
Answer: 3200 (rpm)
